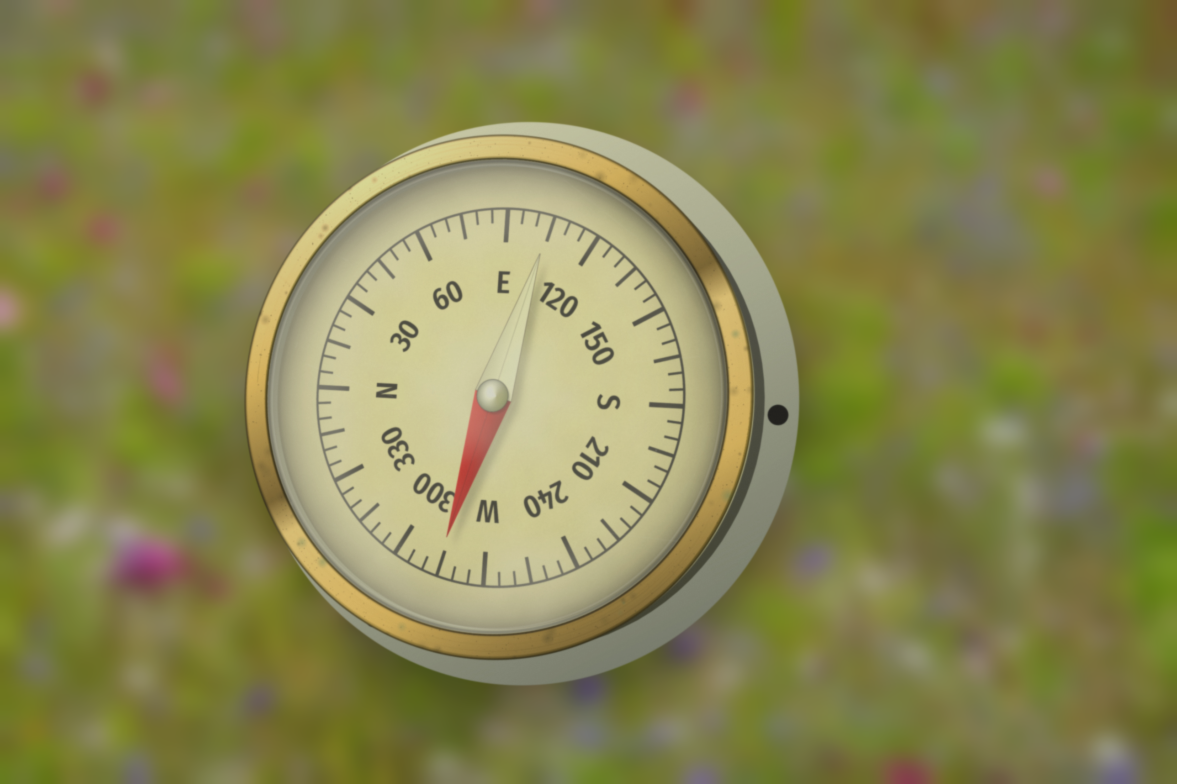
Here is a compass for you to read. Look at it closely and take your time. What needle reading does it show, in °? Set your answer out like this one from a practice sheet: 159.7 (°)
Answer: 285 (°)
